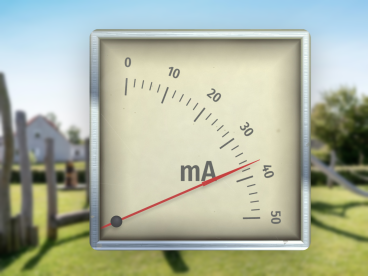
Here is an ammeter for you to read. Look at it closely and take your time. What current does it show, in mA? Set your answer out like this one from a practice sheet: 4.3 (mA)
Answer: 37 (mA)
